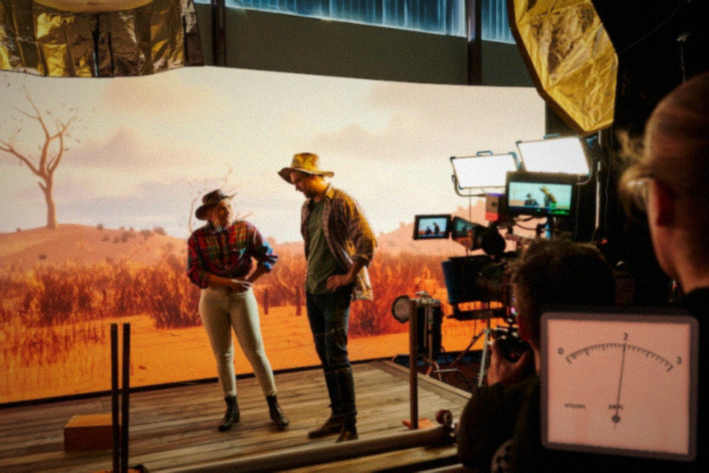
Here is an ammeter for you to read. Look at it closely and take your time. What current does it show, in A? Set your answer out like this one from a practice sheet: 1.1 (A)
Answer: 2 (A)
